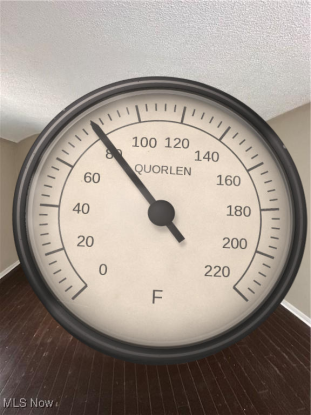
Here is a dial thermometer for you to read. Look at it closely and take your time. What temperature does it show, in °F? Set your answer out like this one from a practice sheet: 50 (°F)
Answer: 80 (°F)
